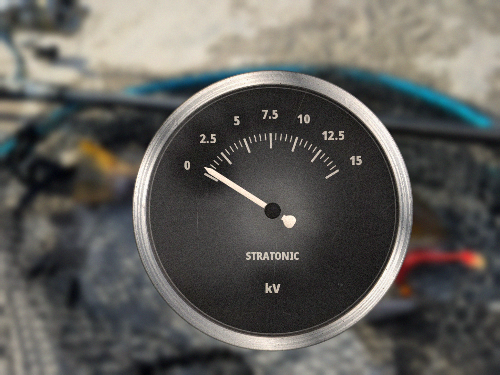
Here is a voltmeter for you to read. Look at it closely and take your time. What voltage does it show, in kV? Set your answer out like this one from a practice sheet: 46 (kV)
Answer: 0.5 (kV)
